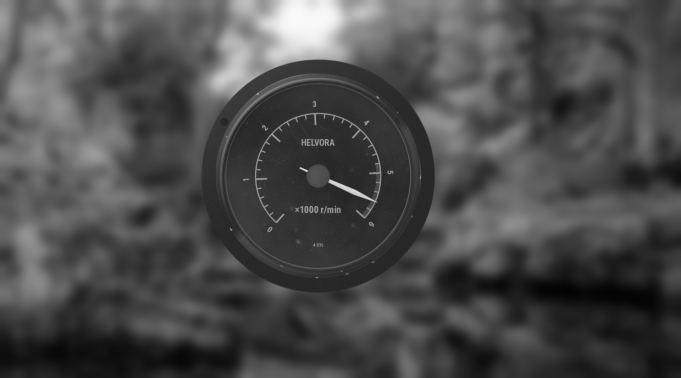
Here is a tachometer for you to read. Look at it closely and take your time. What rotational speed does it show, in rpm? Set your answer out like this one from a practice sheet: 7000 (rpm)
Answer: 5600 (rpm)
